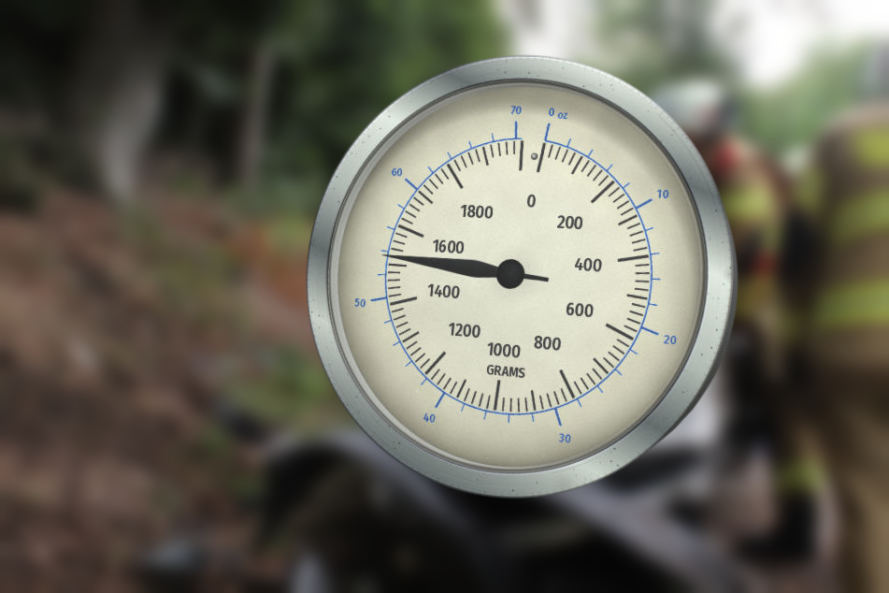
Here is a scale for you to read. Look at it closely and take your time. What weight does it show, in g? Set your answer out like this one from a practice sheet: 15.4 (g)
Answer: 1520 (g)
